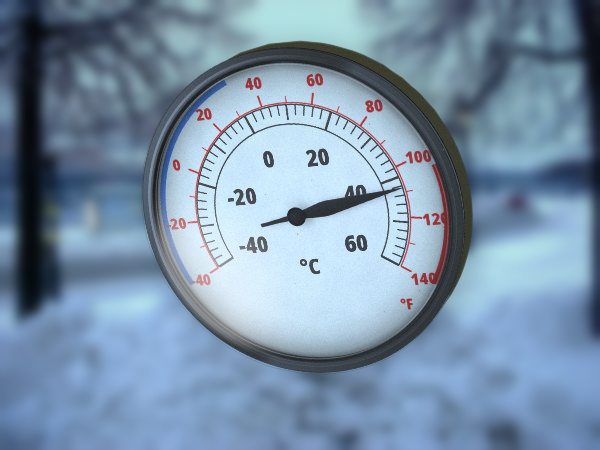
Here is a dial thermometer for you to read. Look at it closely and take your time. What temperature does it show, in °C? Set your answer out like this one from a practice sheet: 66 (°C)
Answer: 42 (°C)
